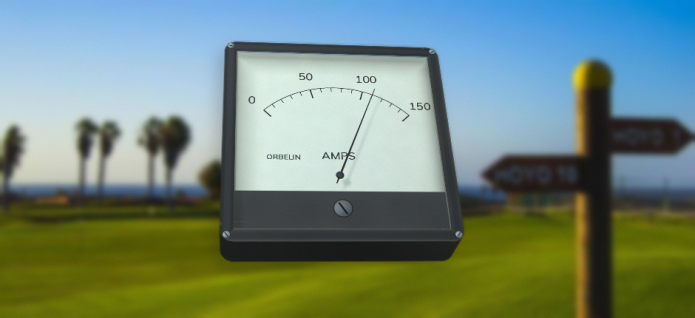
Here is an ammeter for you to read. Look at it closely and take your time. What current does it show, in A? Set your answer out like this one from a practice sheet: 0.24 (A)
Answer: 110 (A)
